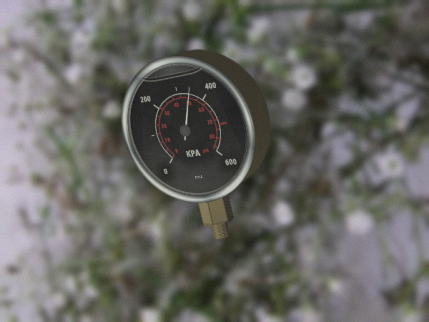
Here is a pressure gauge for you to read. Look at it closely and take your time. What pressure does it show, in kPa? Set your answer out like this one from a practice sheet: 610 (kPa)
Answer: 350 (kPa)
